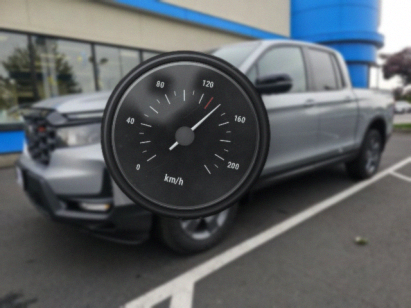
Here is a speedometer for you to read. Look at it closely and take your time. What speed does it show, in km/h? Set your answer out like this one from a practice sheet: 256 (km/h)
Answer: 140 (km/h)
